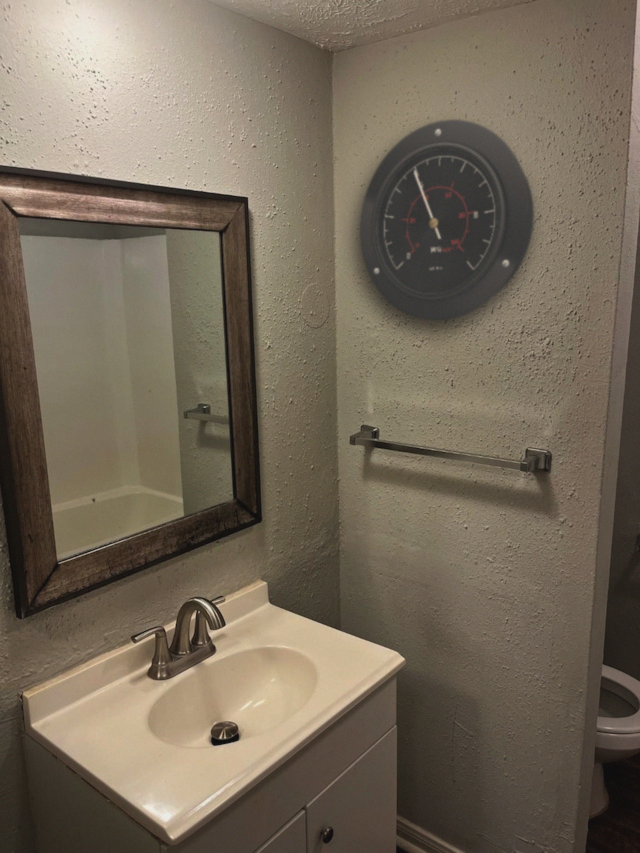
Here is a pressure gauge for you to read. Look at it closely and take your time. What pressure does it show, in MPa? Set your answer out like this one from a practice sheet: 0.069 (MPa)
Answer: 4 (MPa)
